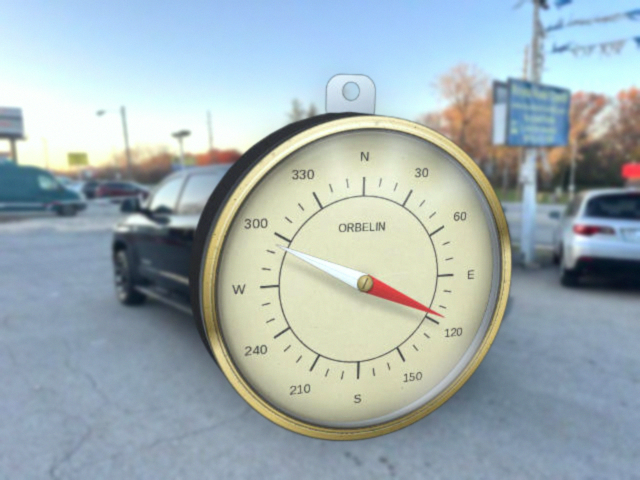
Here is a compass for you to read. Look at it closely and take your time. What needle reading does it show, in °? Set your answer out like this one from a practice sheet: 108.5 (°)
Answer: 115 (°)
